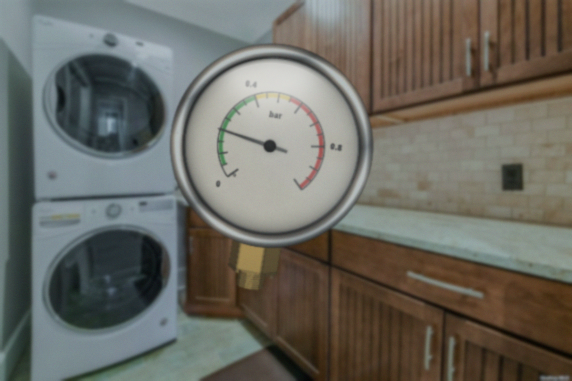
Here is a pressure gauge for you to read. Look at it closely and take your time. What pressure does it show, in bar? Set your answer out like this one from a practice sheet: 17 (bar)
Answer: 0.2 (bar)
